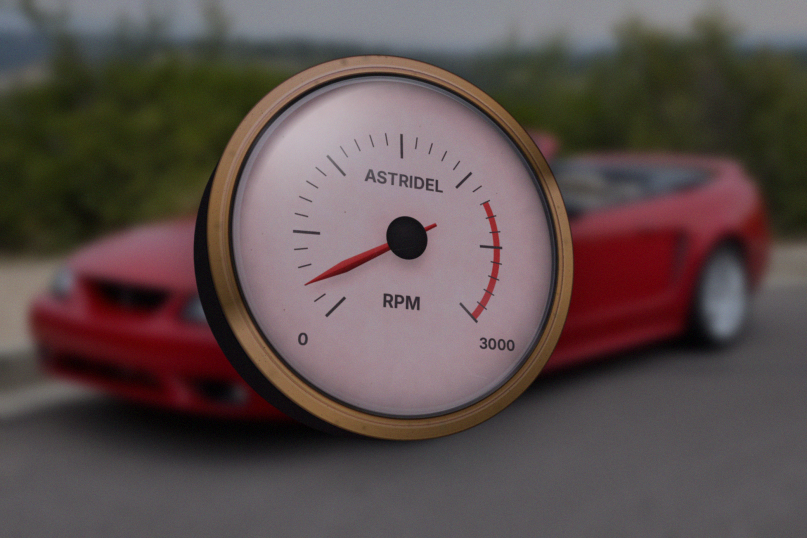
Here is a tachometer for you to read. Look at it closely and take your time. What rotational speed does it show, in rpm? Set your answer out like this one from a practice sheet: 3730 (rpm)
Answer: 200 (rpm)
